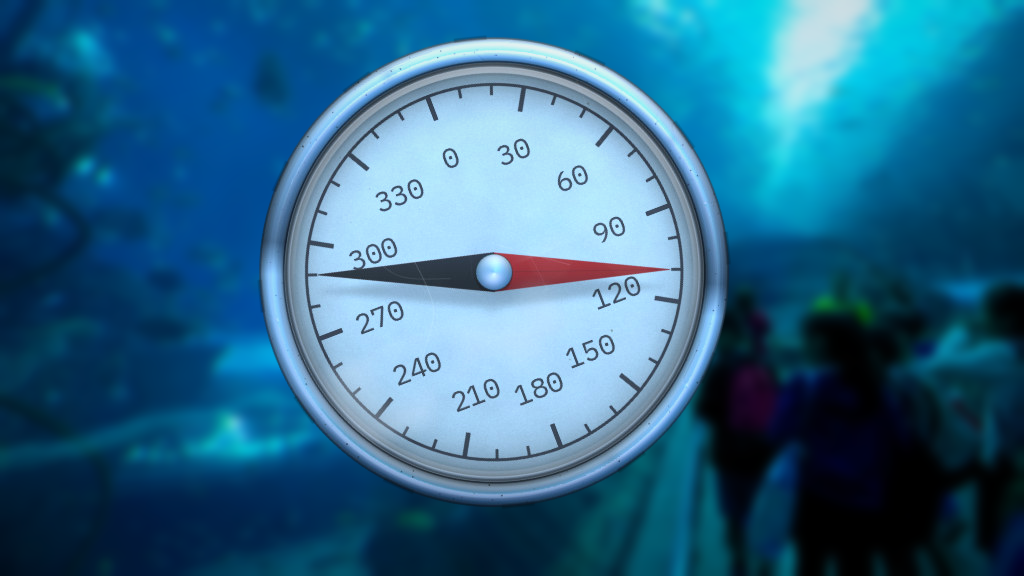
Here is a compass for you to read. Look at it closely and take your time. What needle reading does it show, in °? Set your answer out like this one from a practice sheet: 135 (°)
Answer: 110 (°)
